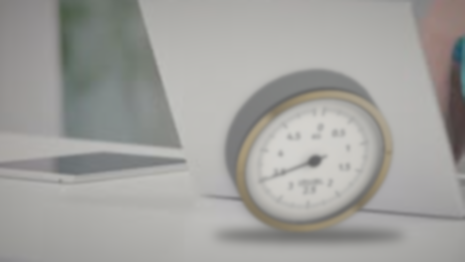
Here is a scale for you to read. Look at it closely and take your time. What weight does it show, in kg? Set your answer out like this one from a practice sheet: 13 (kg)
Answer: 3.5 (kg)
